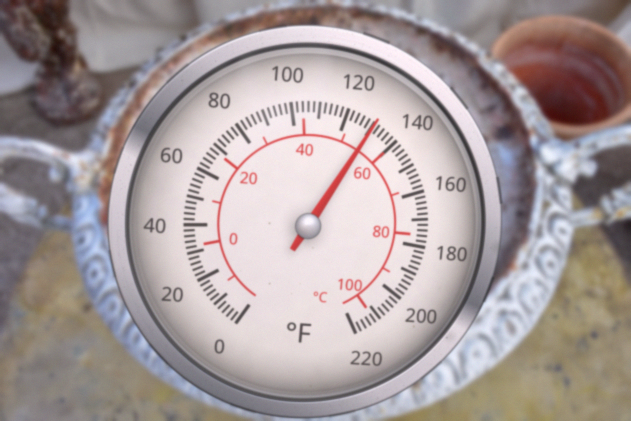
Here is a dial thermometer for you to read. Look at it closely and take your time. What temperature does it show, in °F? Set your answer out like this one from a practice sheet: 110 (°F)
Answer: 130 (°F)
